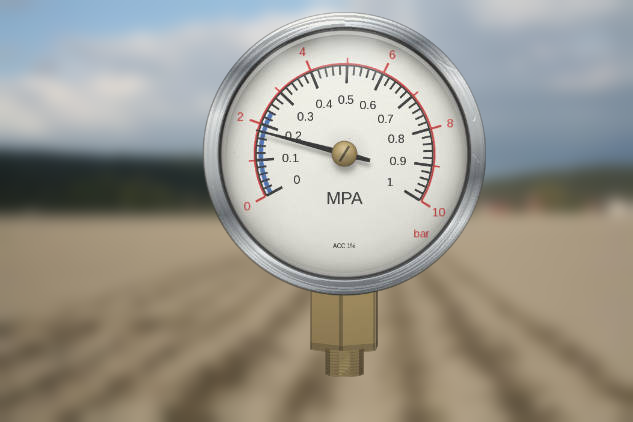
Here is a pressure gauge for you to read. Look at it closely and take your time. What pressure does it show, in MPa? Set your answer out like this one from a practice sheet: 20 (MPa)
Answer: 0.18 (MPa)
